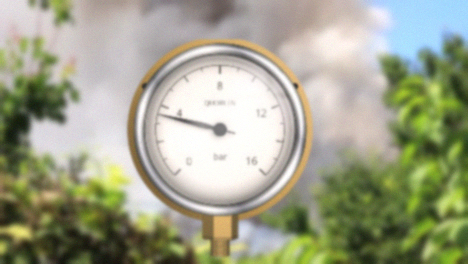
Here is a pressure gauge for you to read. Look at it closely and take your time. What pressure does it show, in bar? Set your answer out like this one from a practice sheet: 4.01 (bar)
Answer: 3.5 (bar)
